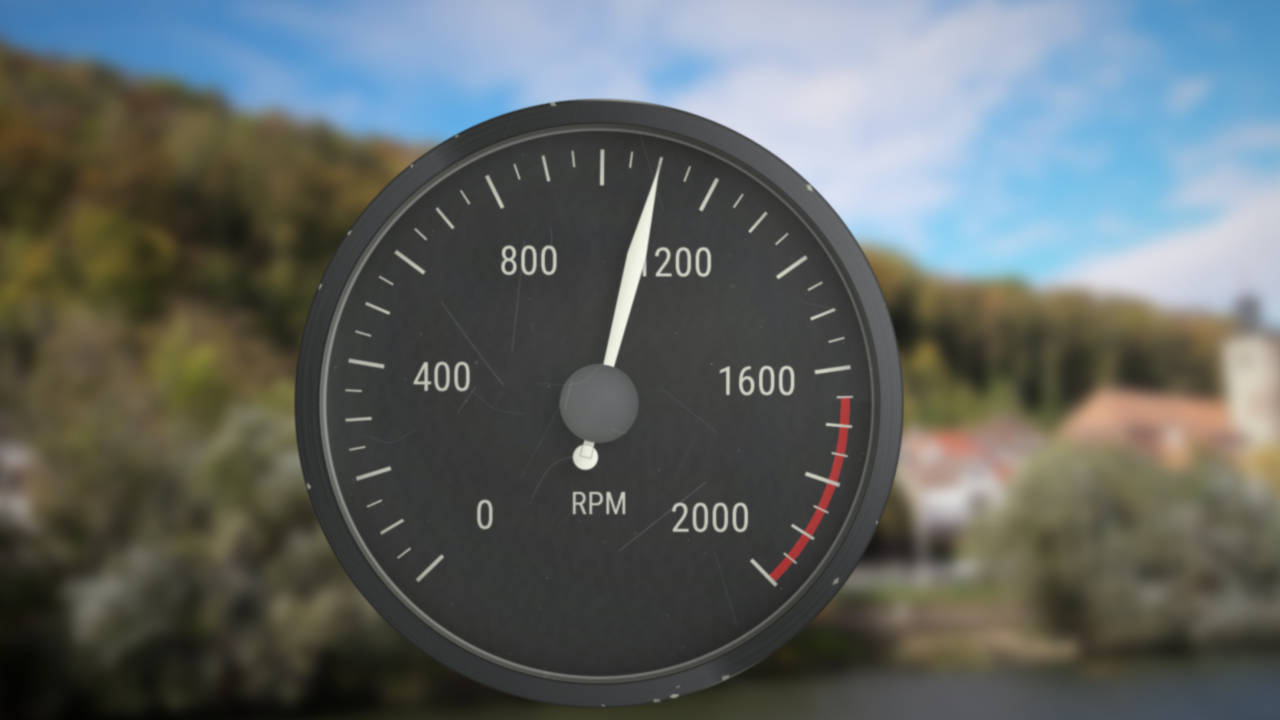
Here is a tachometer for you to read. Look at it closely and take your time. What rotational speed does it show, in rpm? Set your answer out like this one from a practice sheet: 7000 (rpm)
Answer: 1100 (rpm)
